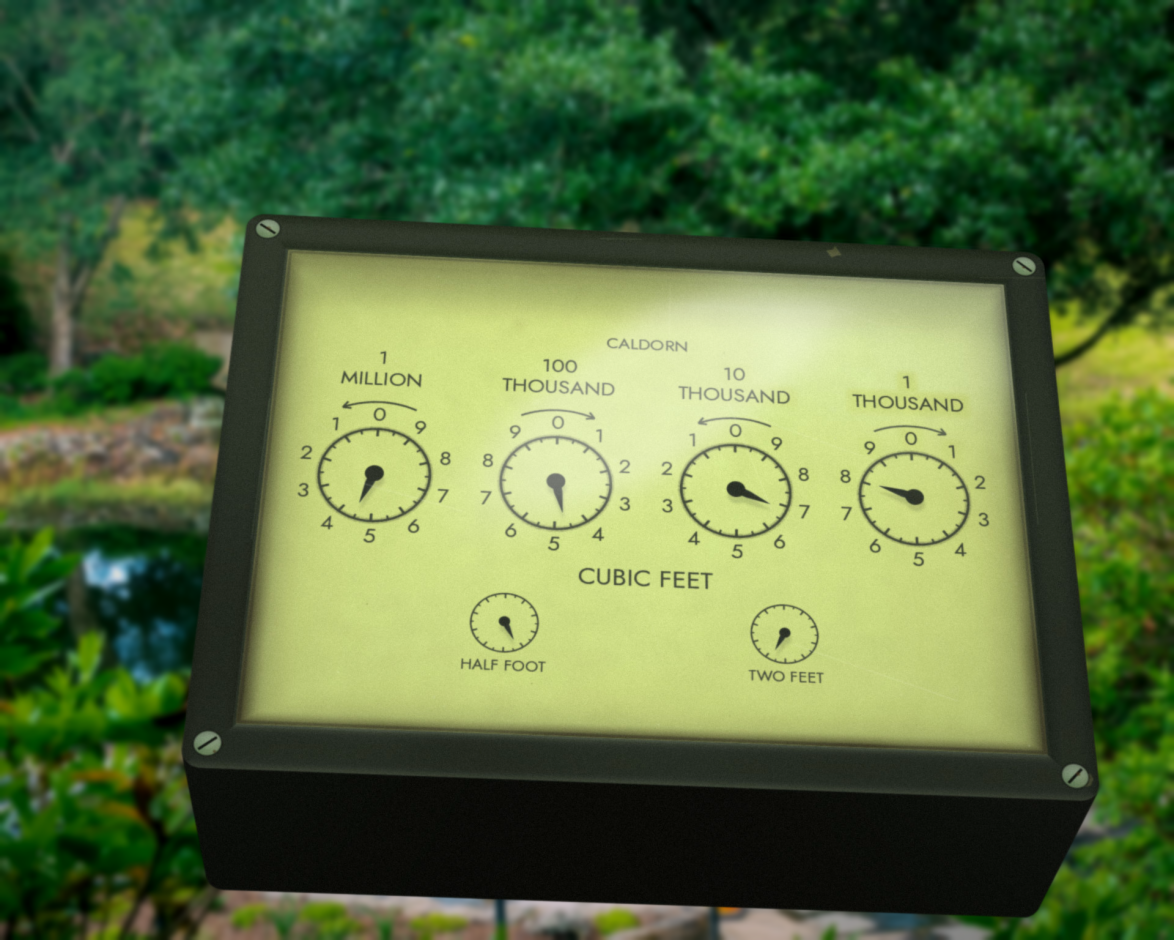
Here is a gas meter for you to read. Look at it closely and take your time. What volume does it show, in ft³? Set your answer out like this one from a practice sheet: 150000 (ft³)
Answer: 446800 (ft³)
